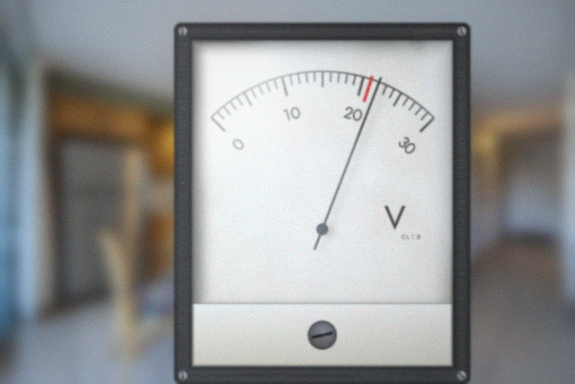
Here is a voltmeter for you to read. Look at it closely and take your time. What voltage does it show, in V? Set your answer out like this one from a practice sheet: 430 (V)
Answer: 22 (V)
